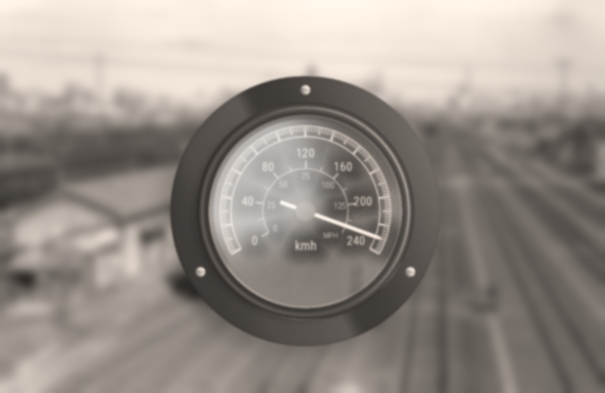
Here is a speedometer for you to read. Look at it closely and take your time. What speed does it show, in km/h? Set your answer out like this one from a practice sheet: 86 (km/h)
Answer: 230 (km/h)
